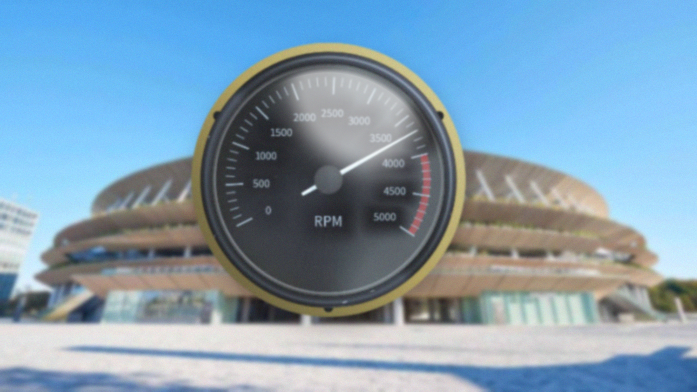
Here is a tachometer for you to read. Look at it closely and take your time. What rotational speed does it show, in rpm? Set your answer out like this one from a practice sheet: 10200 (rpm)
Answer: 3700 (rpm)
